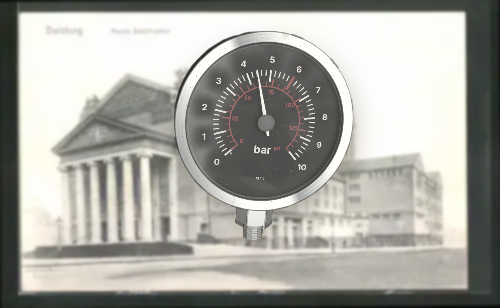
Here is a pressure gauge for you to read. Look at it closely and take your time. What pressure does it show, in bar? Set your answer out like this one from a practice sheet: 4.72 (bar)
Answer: 4.4 (bar)
